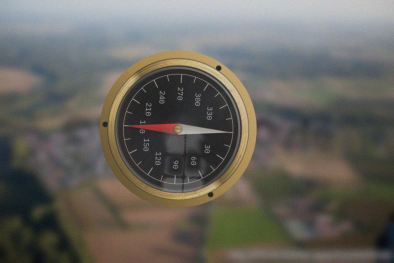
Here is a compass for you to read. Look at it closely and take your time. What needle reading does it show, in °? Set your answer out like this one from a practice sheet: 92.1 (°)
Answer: 180 (°)
